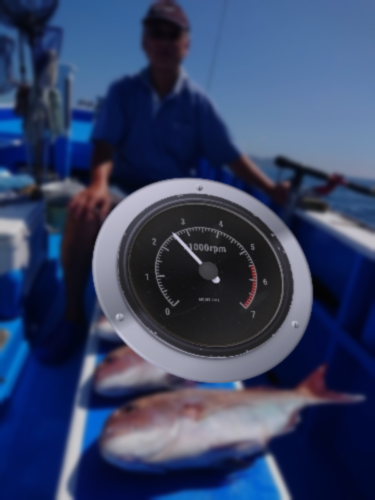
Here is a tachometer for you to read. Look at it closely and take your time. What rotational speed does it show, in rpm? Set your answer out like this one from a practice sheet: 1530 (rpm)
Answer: 2500 (rpm)
